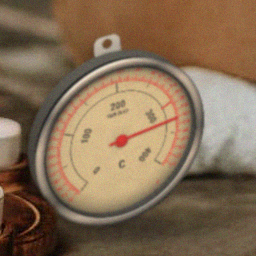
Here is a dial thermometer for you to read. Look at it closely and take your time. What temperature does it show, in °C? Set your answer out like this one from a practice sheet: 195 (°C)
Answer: 325 (°C)
